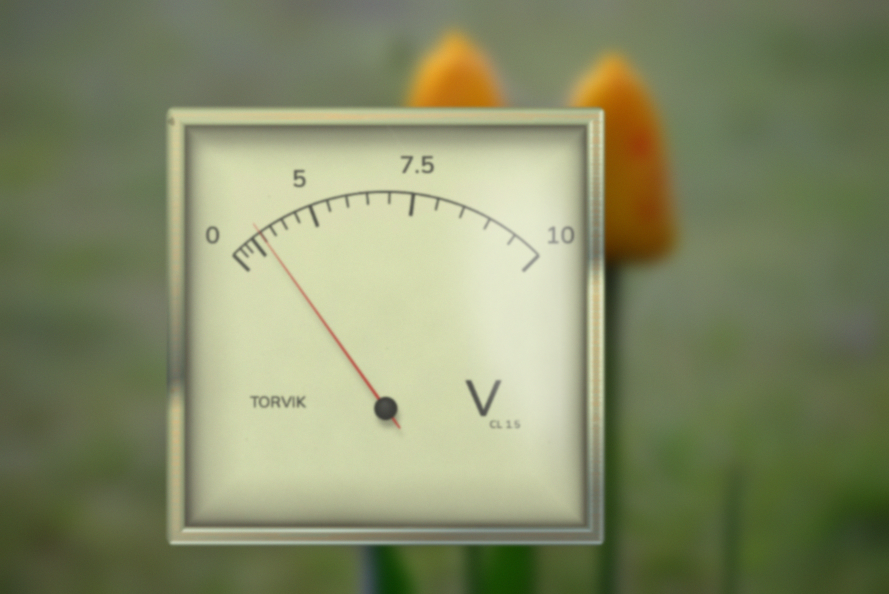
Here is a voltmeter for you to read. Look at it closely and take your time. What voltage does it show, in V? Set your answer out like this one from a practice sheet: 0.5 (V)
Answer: 3 (V)
